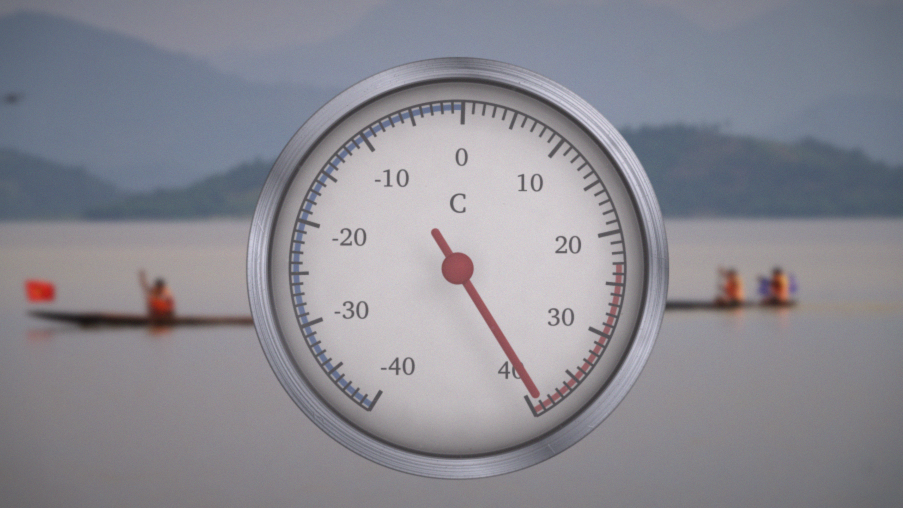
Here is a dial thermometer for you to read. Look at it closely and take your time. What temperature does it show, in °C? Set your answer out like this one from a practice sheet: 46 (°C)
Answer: 39 (°C)
